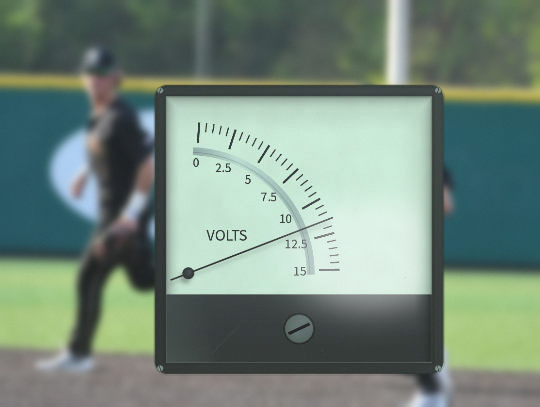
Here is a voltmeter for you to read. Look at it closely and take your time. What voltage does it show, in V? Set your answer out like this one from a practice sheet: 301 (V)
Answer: 11.5 (V)
